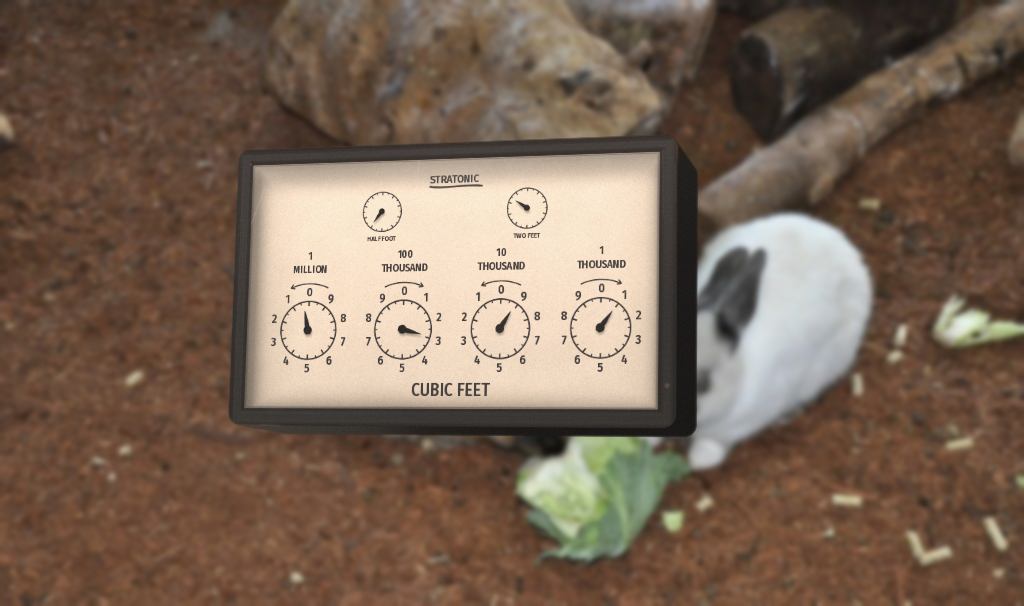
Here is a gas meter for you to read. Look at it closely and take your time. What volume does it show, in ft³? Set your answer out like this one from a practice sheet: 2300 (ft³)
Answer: 29100 (ft³)
